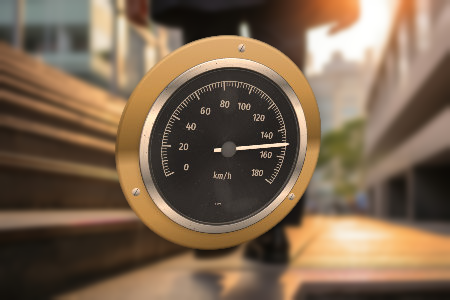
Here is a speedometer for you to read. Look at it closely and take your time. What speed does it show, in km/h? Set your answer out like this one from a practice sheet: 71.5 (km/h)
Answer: 150 (km/h)
